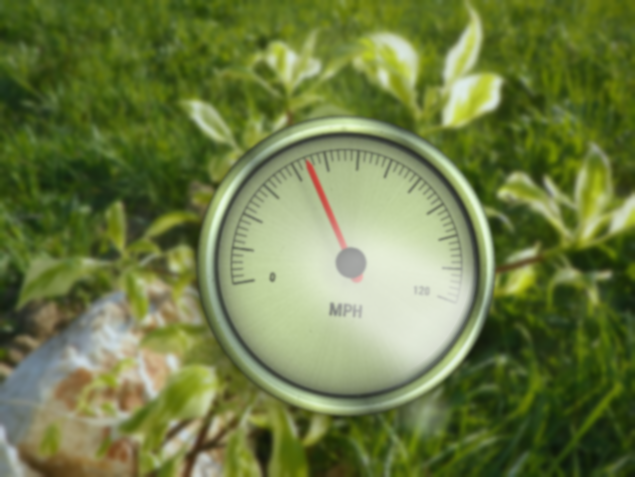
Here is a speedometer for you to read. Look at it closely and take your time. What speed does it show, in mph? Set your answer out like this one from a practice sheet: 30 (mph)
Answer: 44 (mph)
